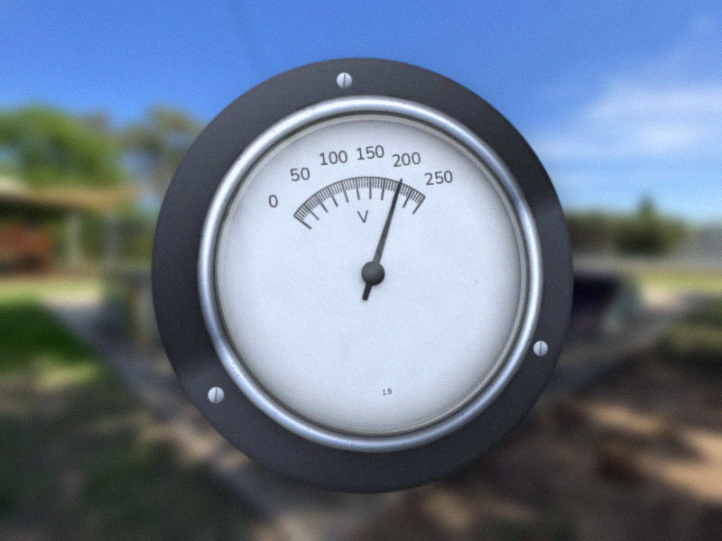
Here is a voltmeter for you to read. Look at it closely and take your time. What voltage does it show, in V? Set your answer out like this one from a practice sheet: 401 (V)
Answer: 200 (V)
